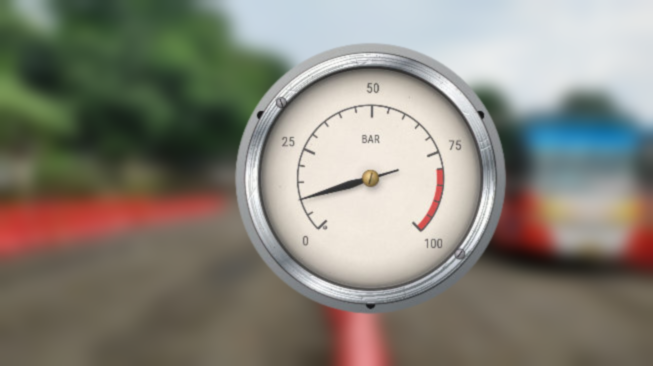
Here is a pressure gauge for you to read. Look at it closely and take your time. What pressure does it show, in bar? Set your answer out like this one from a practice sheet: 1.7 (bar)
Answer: 10 (bar)
